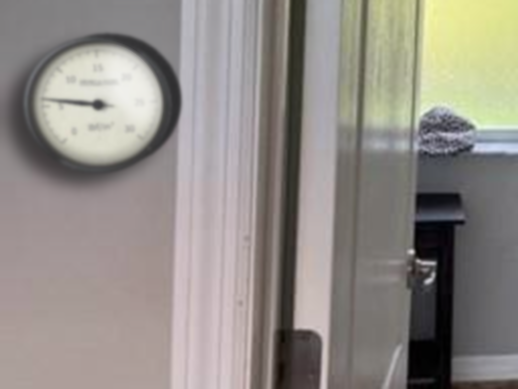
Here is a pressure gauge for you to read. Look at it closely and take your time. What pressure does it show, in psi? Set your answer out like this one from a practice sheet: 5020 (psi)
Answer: 6 (psi)
